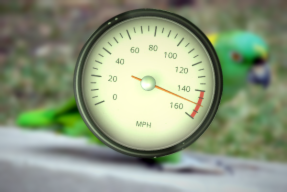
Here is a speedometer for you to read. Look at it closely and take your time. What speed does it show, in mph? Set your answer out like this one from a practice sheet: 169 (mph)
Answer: 150 (mph)
